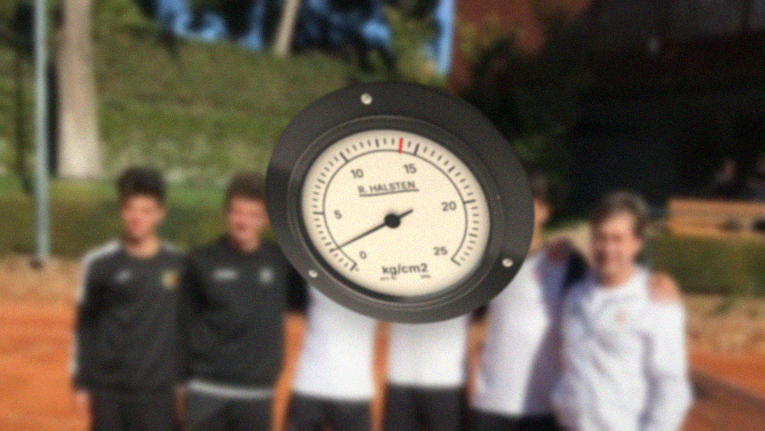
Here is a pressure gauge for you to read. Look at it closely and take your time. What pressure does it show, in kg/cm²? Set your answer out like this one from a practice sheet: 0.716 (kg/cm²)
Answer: 2 (kg/cm²)
